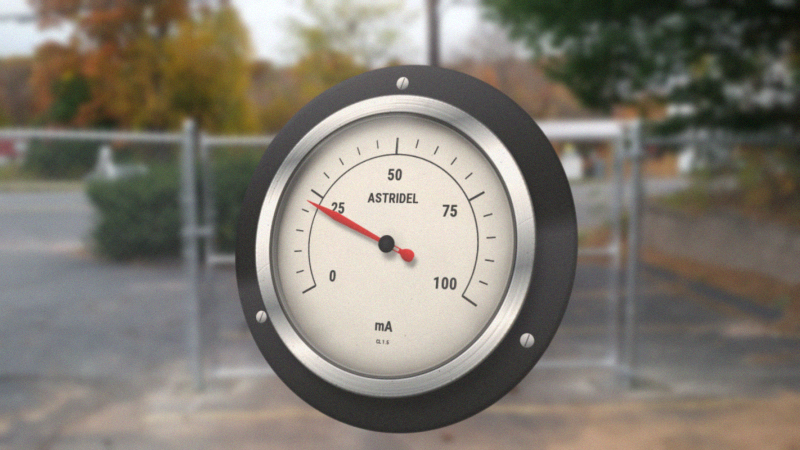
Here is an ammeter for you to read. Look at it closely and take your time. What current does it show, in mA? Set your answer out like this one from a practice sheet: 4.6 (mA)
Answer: 22.5 (mA)
